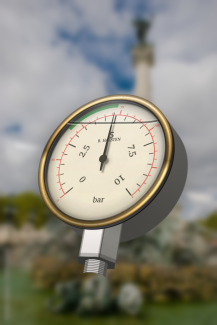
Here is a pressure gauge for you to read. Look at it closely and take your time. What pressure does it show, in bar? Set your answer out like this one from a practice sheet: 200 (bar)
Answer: 5 (bar)
